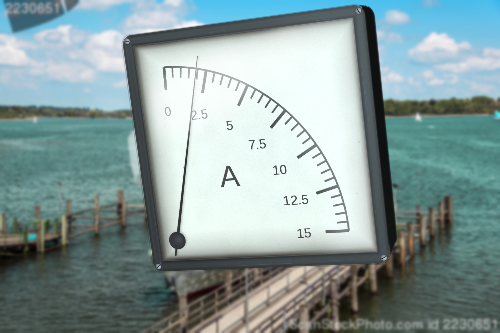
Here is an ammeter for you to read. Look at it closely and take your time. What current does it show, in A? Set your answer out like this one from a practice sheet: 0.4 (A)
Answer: 2 (A)
